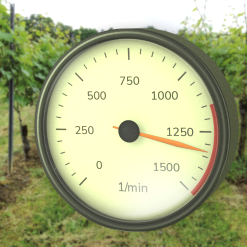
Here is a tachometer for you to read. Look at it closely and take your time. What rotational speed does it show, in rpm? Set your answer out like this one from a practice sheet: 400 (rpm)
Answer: 1325 (rpm)
